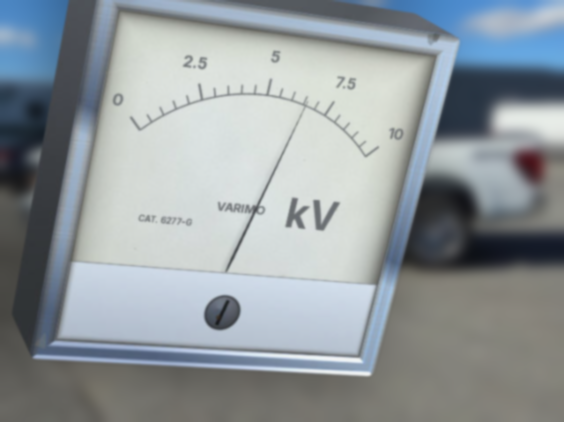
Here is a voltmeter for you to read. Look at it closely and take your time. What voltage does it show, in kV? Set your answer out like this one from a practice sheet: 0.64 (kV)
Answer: 6.5 (kV)
